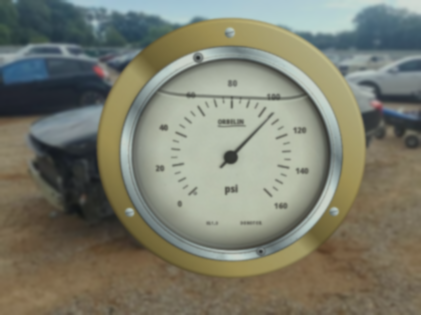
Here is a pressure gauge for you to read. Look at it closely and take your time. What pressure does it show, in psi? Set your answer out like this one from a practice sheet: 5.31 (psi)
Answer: 105 (psi)
